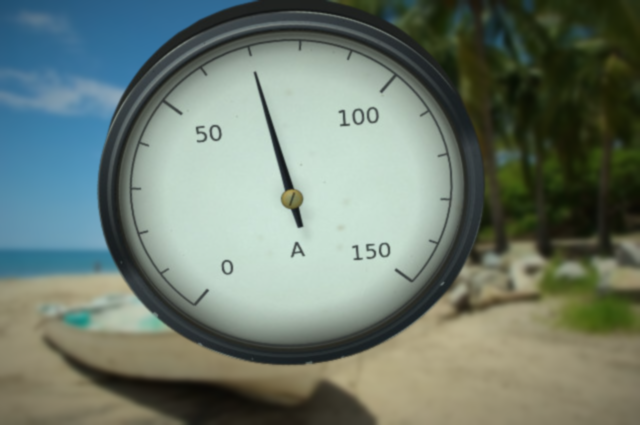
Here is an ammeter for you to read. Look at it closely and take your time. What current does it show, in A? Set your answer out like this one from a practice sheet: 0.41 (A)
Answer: 70 (A)
